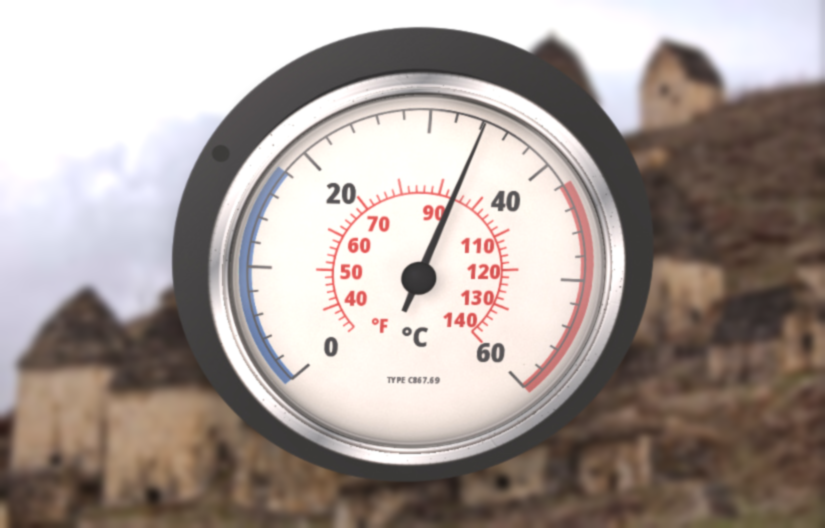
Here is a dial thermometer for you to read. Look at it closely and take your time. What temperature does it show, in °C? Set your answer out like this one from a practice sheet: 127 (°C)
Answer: 34 (°C)
